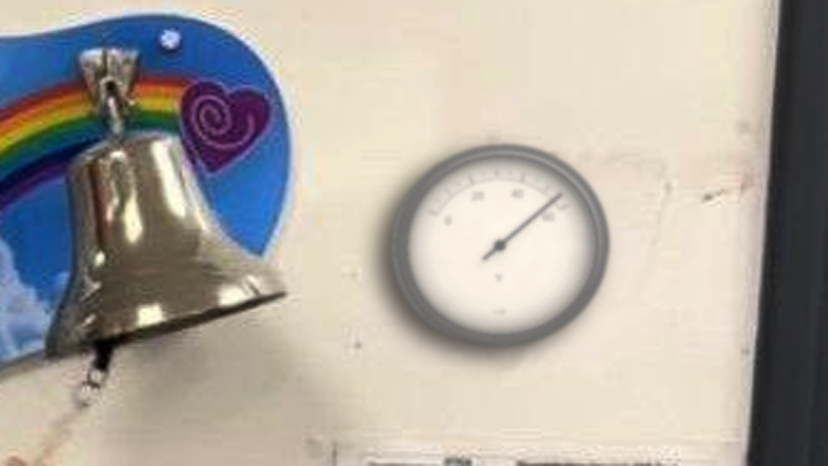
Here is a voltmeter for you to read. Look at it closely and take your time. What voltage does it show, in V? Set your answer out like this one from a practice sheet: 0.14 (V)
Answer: 55 (V)
